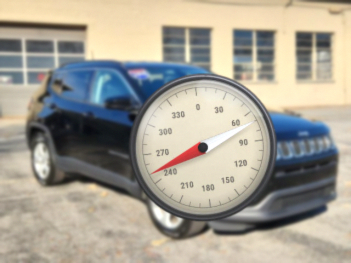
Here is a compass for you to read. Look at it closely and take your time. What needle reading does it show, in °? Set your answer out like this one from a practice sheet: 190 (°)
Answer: 250 (°)
